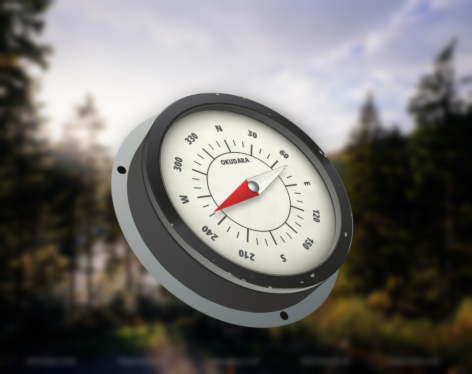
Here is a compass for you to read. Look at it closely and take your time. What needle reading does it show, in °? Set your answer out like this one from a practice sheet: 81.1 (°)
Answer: 250 (°)
